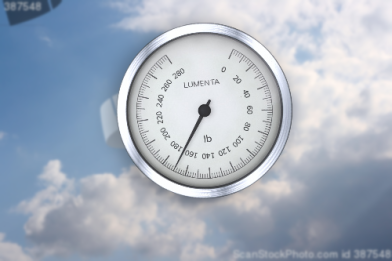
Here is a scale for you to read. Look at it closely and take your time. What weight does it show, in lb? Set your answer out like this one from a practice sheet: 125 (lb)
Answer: 170 (lb)
